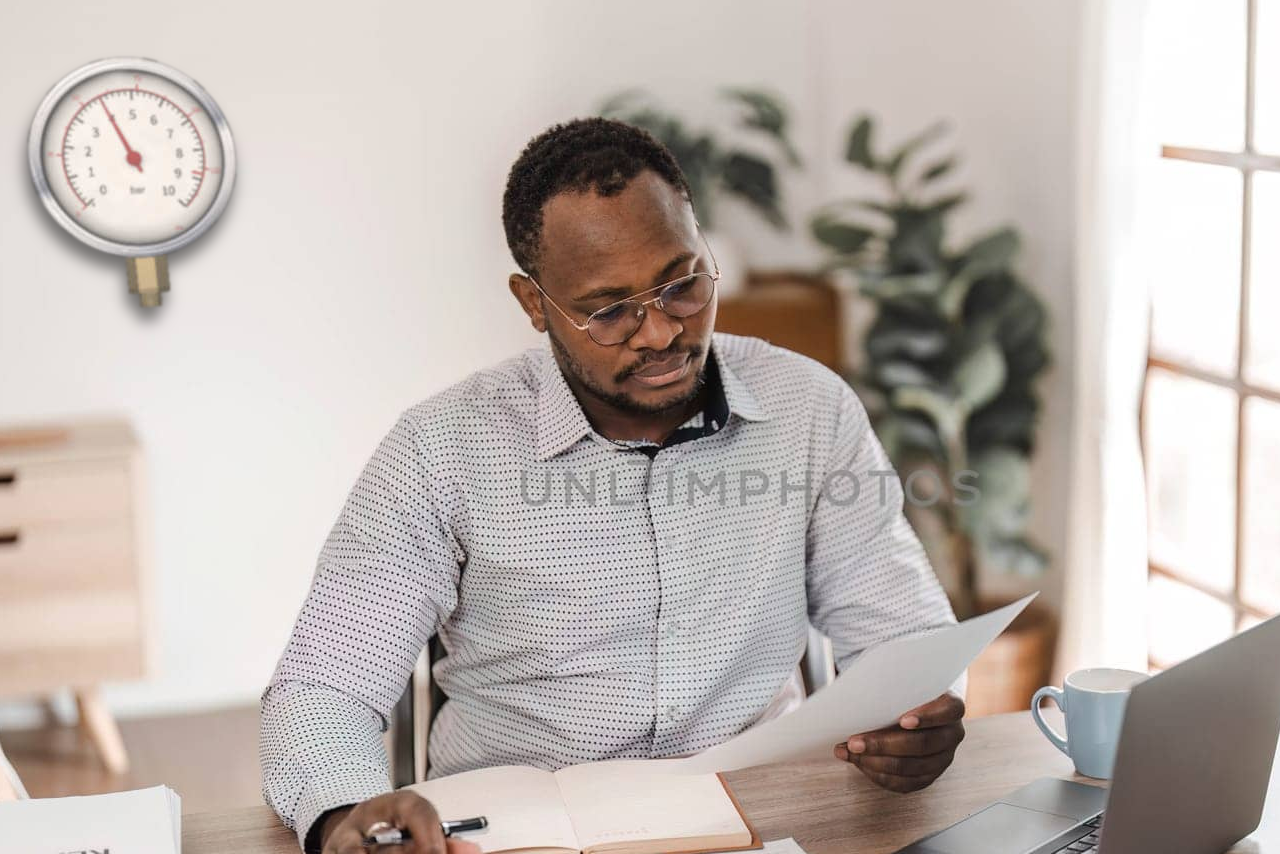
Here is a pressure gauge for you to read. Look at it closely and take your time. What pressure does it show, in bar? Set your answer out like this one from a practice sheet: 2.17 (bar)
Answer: 4 (bar)
